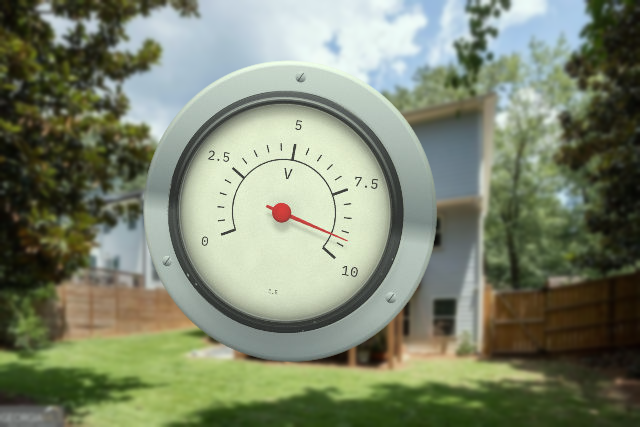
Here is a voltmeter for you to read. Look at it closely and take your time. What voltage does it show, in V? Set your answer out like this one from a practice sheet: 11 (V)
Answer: 9.25 (V)
